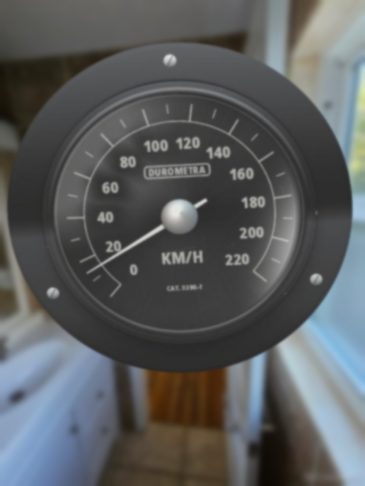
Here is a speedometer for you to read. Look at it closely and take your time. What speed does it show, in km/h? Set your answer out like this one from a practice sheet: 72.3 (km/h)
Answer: 15 (km/h)
